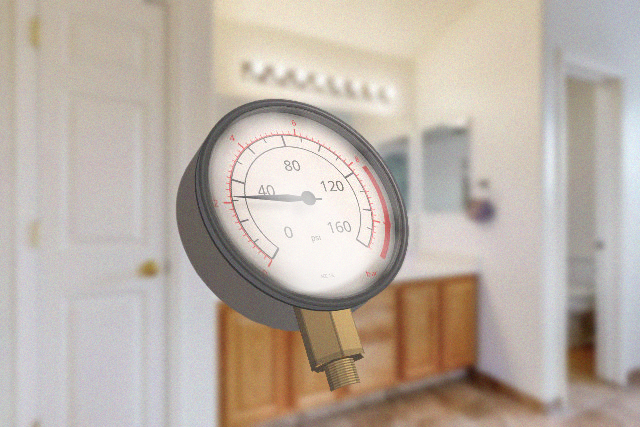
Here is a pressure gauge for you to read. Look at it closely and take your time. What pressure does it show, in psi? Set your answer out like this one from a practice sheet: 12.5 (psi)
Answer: 30 (psi)
